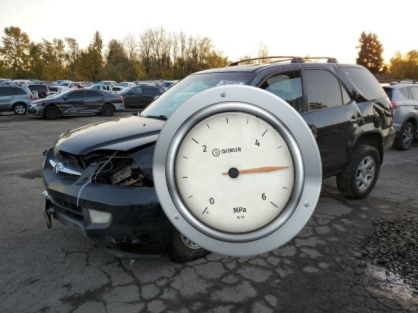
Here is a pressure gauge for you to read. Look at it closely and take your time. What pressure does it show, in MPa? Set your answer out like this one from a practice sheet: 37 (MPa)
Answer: 5 (MPa)
